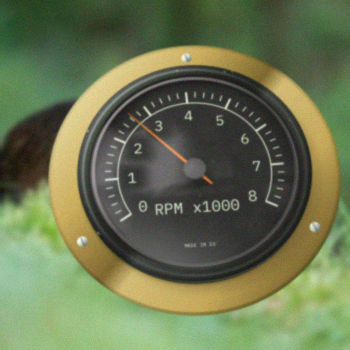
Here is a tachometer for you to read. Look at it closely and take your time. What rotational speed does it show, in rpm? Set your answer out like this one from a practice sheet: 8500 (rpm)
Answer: 2600 (rpm)
